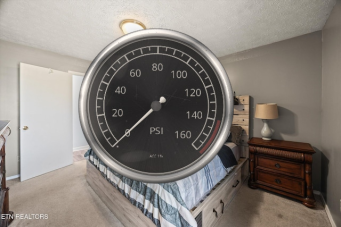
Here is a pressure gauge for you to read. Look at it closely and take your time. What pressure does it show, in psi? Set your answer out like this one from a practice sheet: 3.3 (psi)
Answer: 0 (psi)
